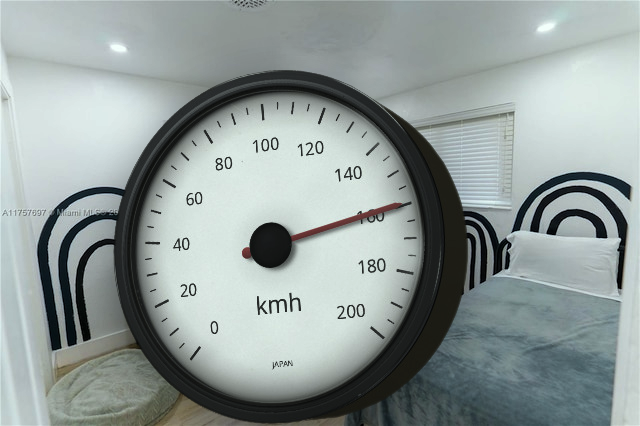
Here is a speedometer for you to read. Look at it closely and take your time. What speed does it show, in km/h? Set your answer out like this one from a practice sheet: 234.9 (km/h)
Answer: 160 (km/h)
